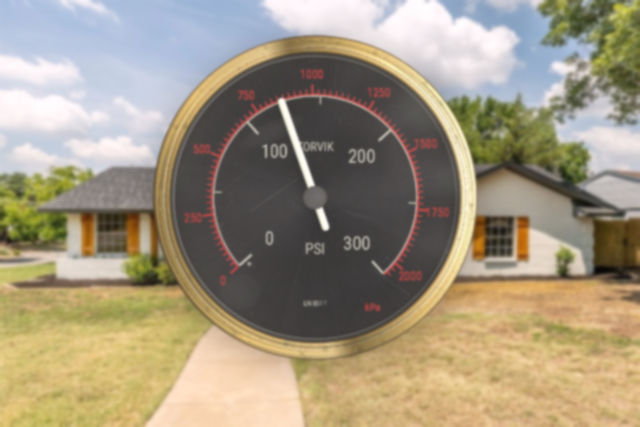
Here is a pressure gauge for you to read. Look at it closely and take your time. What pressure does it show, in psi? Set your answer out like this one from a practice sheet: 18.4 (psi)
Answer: 125 (psi)
